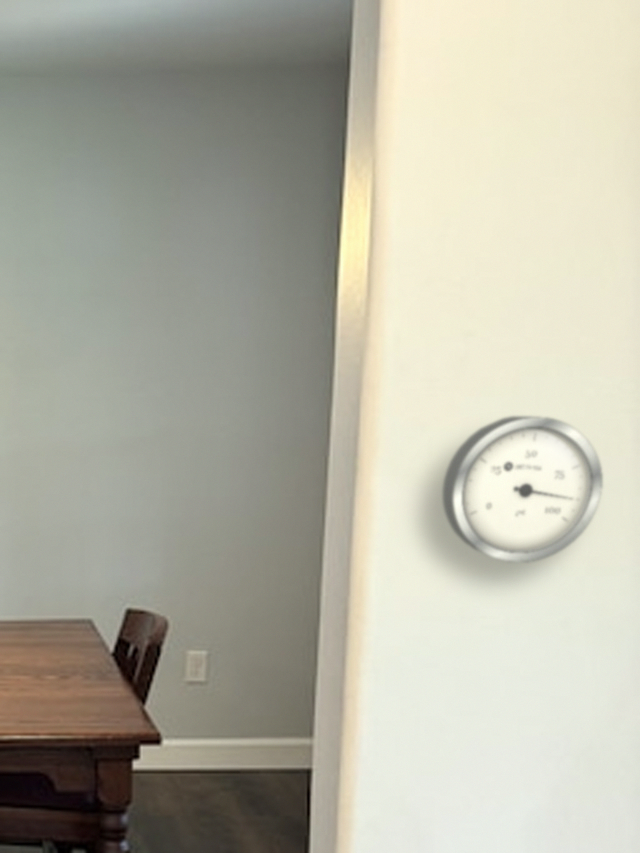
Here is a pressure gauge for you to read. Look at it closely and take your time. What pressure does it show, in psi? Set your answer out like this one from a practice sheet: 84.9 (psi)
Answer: 90 (psi)
